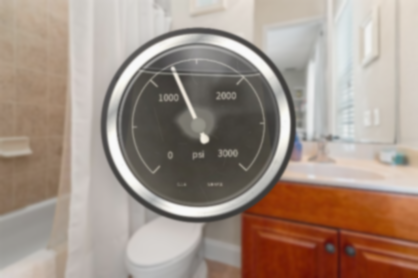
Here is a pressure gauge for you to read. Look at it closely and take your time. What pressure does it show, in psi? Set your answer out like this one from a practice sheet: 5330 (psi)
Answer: 1250 (psi)
